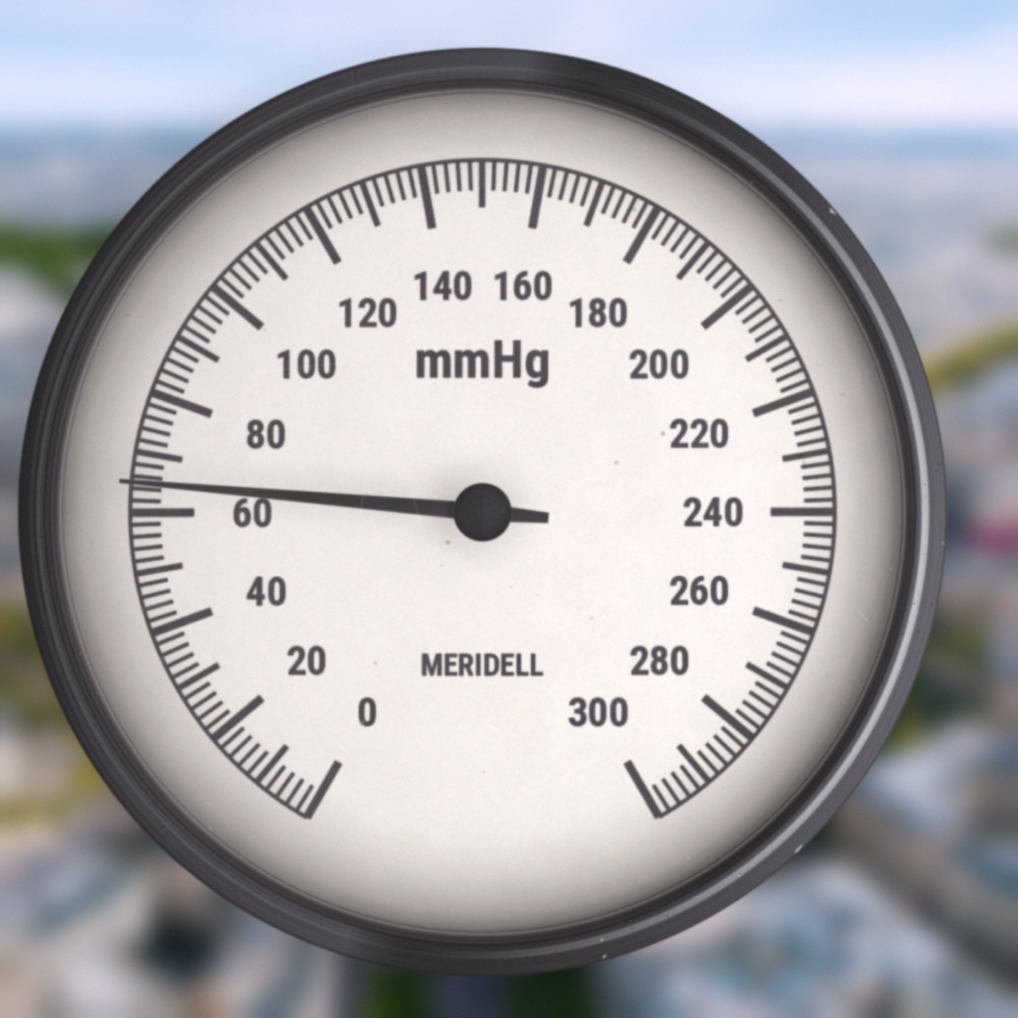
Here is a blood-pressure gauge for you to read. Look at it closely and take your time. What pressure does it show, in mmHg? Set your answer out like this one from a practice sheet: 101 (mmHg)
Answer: 65 (mmHg)
